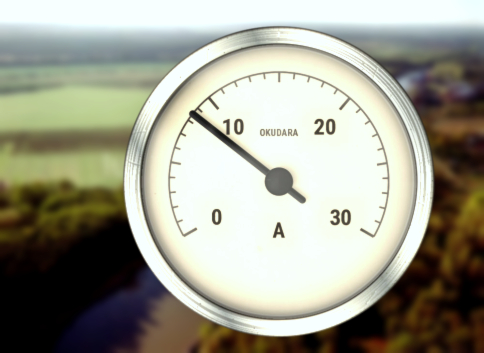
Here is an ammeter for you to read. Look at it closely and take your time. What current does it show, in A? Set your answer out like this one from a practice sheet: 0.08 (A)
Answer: 8.5 (A)
